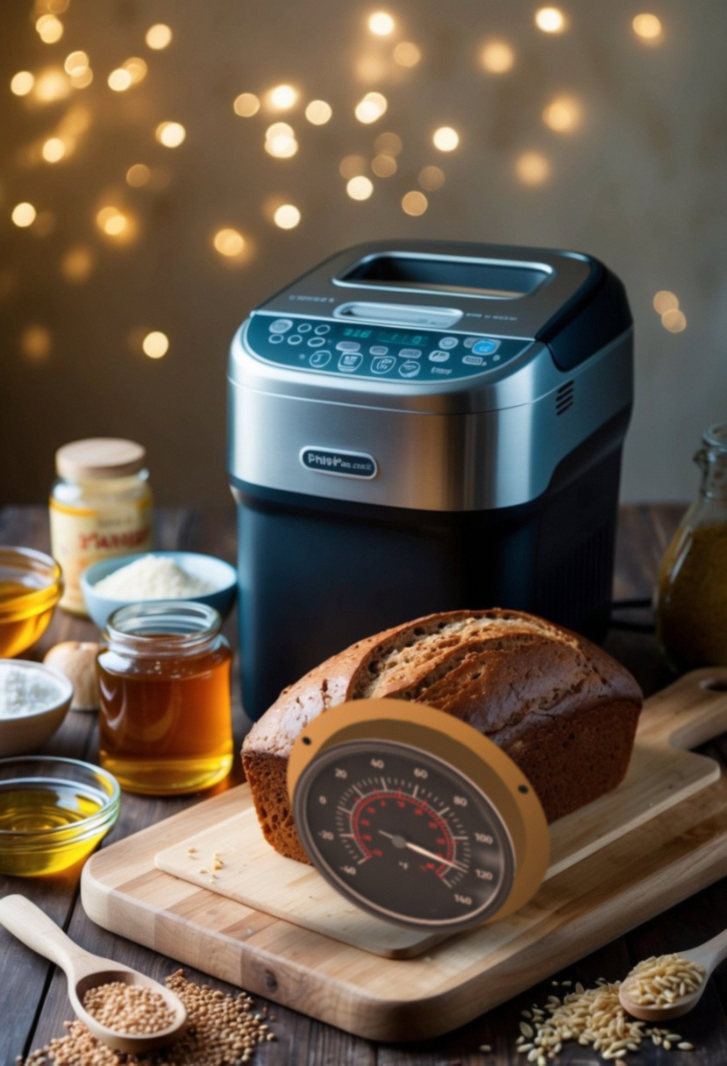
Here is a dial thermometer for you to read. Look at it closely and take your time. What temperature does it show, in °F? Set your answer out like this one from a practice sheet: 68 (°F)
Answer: 120 (°F)
